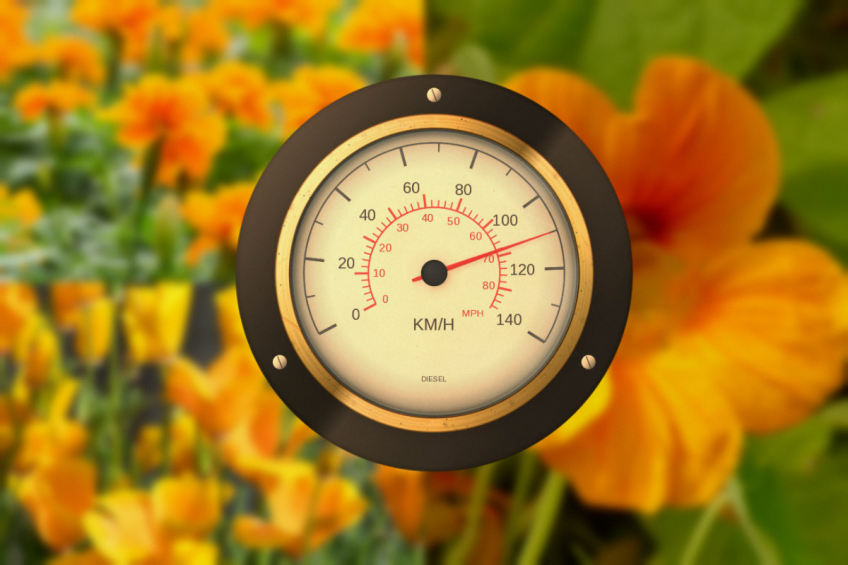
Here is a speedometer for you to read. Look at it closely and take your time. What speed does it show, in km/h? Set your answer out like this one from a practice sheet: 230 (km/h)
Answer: 110 (km/h)
